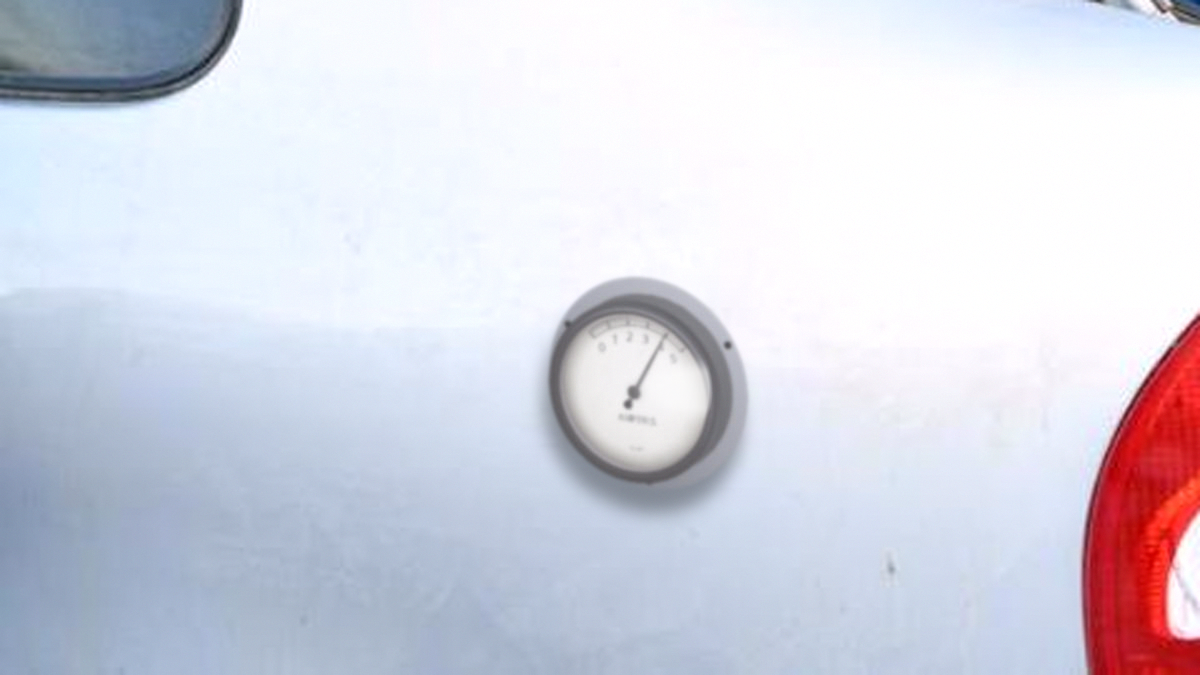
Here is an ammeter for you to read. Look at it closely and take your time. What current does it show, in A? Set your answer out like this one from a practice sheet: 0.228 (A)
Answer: 4 (A)
